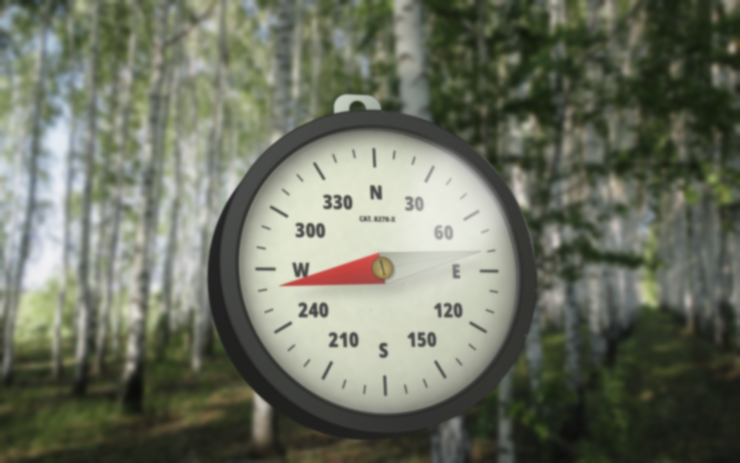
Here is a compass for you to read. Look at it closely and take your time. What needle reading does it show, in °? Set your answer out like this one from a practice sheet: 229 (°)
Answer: 260 (°)
